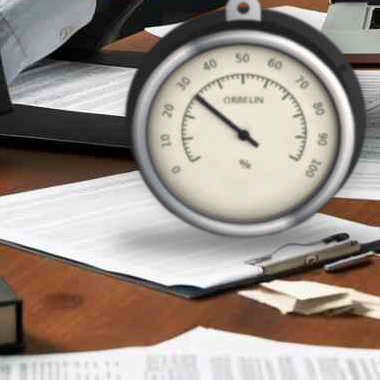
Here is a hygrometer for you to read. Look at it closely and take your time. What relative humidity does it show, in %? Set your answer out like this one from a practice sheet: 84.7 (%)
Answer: 30 (%)
